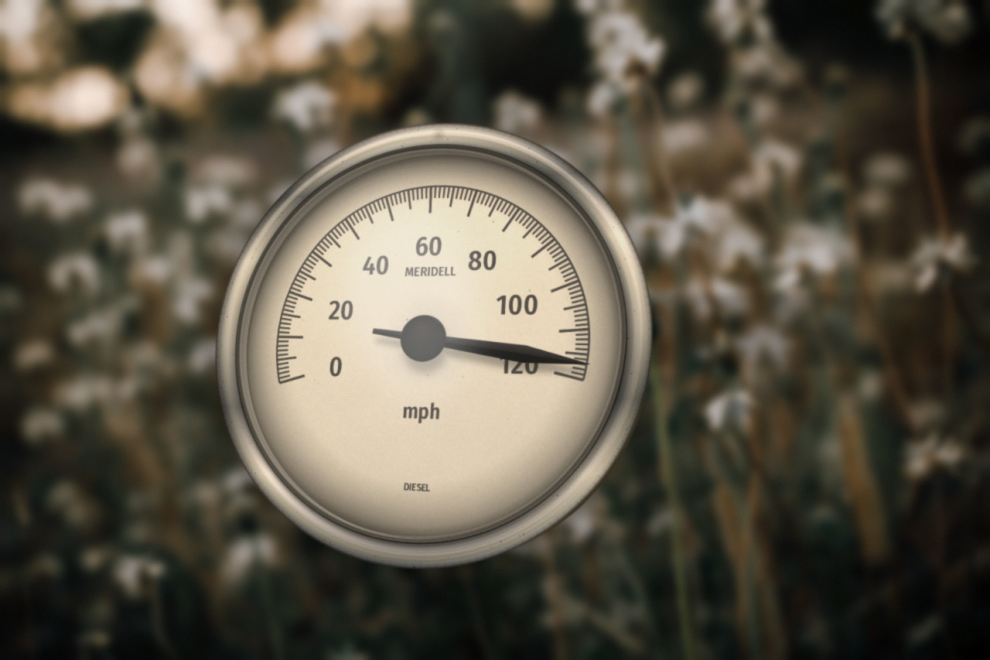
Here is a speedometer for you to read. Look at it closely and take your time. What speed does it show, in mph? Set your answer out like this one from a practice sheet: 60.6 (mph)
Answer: 117 (mph)
